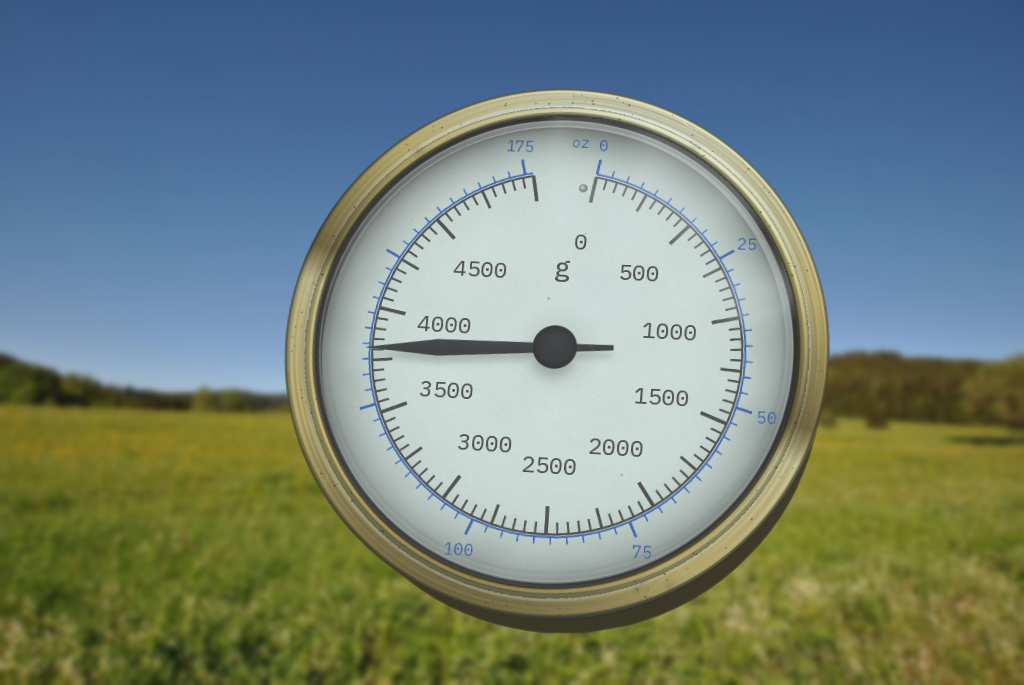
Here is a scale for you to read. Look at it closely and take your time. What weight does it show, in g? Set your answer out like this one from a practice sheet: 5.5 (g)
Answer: 3800 (g)
